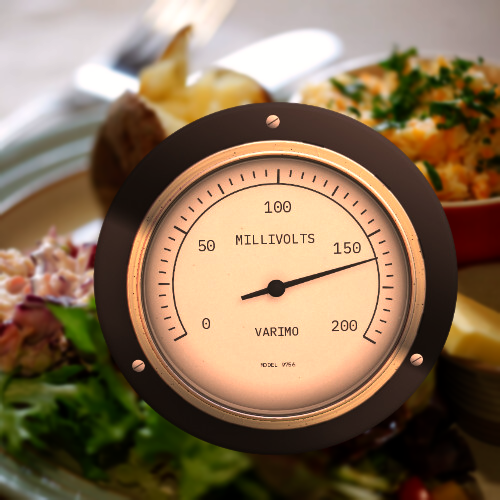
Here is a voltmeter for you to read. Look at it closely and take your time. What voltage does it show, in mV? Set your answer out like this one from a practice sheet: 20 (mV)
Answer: 160 (mV)
